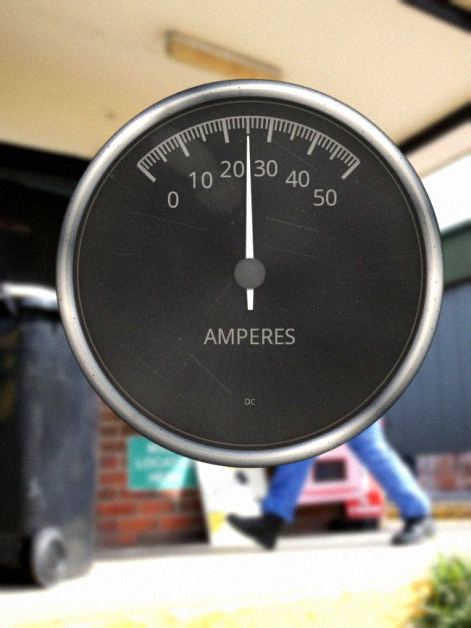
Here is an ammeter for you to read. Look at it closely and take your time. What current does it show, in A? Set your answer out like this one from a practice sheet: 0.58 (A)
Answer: 25 (A)
